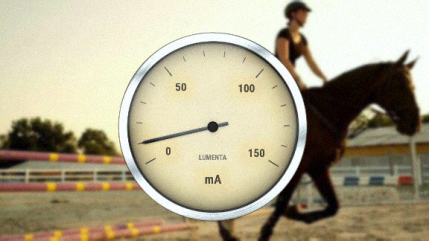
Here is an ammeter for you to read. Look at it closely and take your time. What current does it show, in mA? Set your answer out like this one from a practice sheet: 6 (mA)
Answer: 10 (mA)
